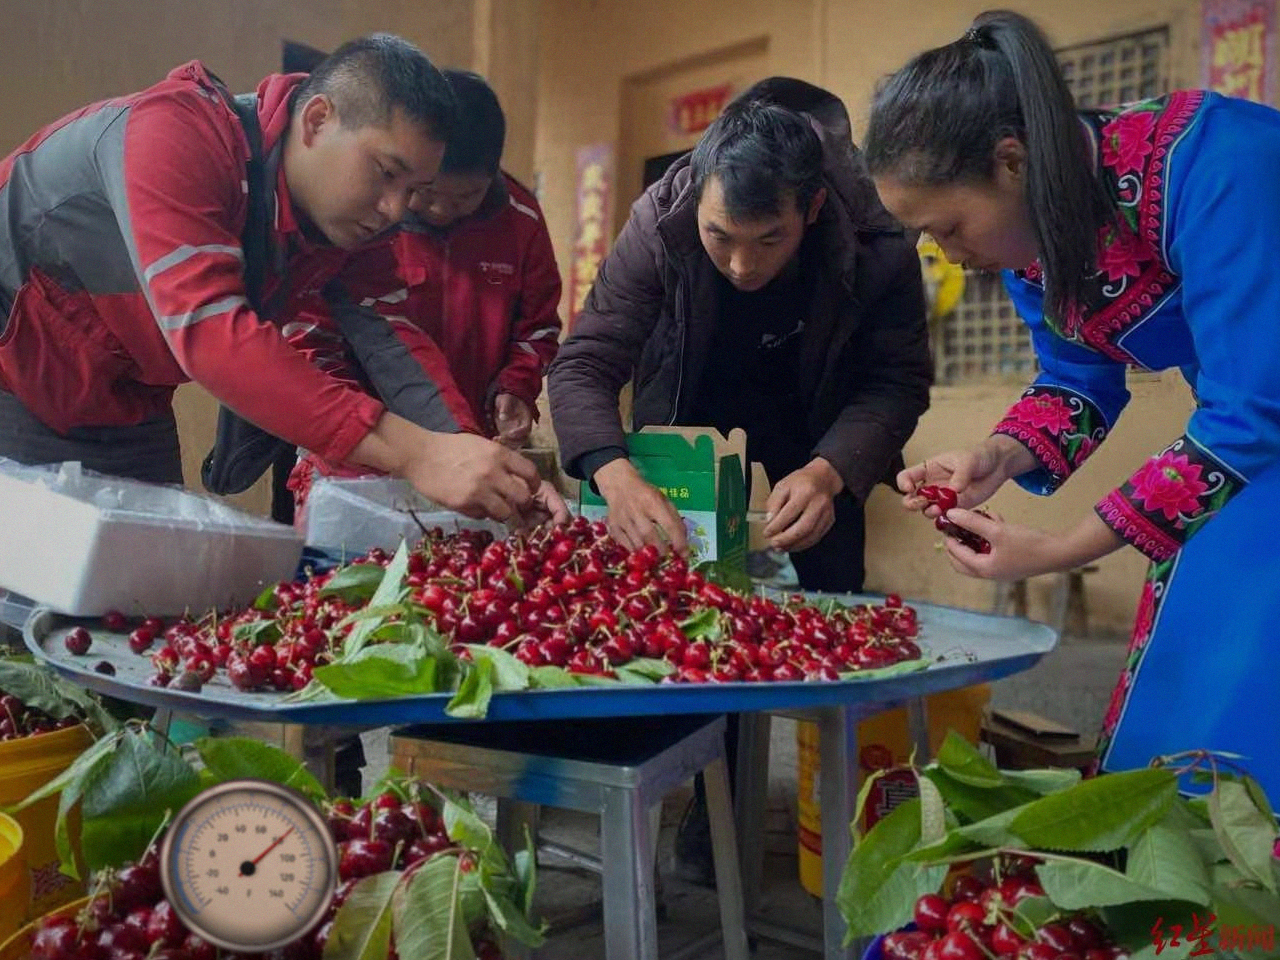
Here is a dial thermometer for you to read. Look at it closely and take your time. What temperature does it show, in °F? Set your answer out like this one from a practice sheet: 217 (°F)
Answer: 80 (°F)
